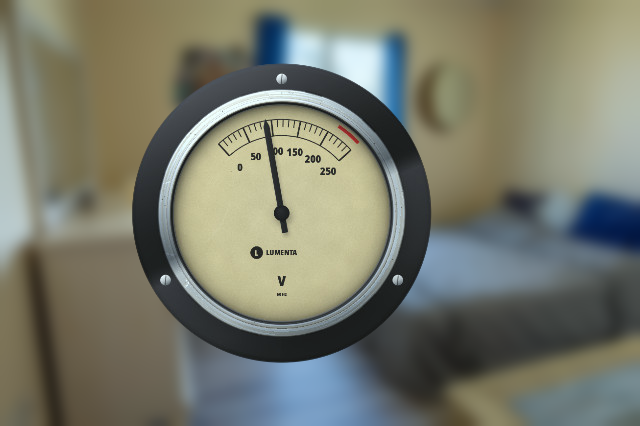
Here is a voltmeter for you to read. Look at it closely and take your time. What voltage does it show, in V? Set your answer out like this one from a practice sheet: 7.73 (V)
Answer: 90 (V)
